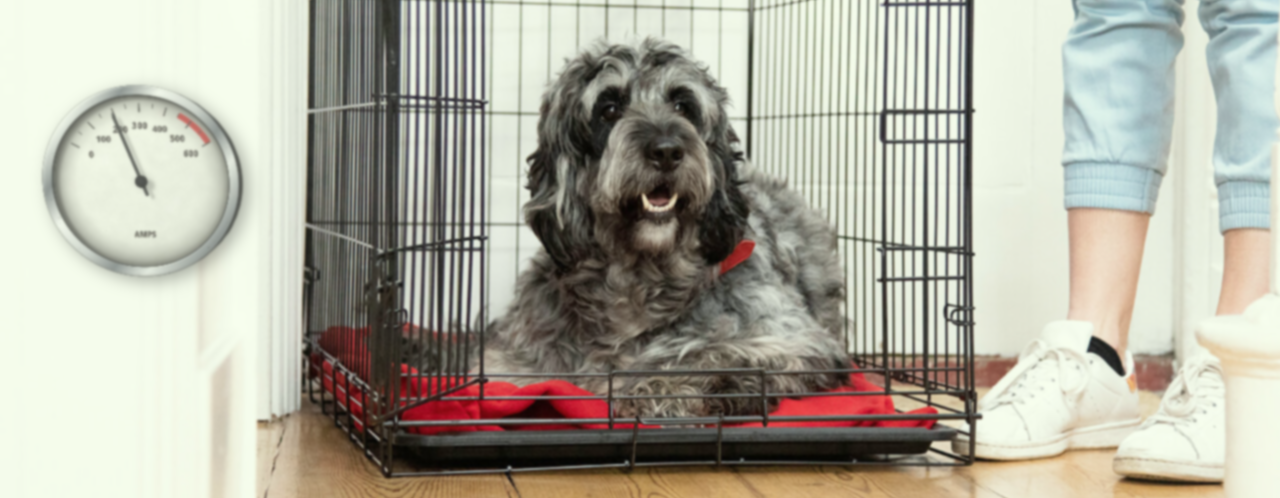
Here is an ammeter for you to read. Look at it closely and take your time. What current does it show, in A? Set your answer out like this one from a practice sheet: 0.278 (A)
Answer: 200 (A)
